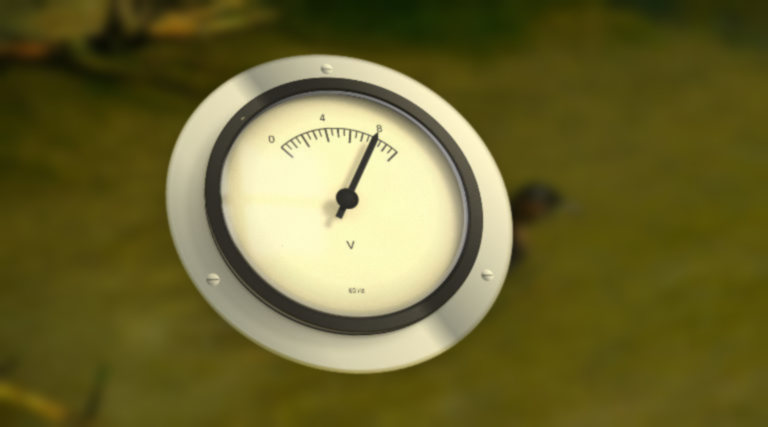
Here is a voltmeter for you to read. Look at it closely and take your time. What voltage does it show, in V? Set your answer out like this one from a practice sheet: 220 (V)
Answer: 8 (V)
